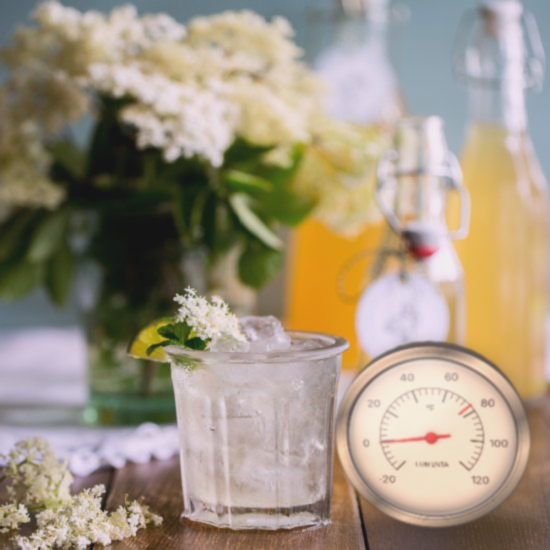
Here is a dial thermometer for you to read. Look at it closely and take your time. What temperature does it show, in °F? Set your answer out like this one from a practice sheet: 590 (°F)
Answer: 0 (°F)
